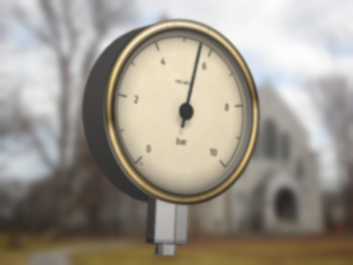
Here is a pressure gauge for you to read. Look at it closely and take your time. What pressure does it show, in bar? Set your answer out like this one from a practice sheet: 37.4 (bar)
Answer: 5.5 (bar)
